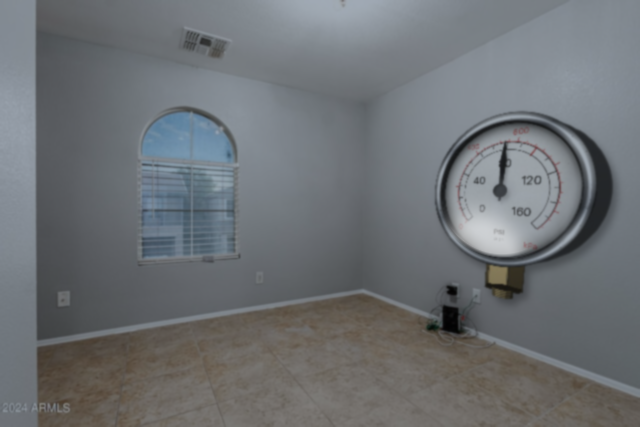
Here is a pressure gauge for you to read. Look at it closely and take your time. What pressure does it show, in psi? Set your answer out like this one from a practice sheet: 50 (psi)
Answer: 80 (psi)
